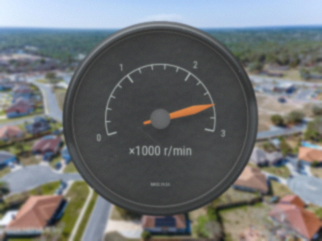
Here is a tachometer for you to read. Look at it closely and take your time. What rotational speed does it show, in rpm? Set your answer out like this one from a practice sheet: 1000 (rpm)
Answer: 2600 (rpm)
